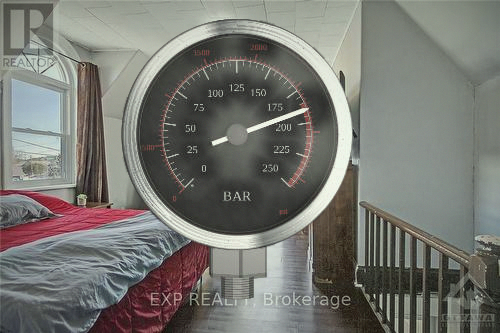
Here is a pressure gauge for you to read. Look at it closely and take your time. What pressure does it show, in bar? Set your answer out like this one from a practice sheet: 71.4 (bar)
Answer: 190 (bar)
